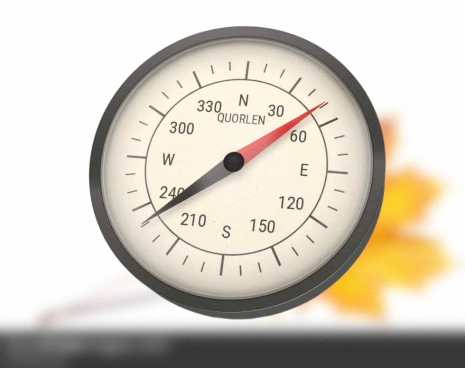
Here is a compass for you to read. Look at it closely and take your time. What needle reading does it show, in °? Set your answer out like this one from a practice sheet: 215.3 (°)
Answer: 50 (°)
